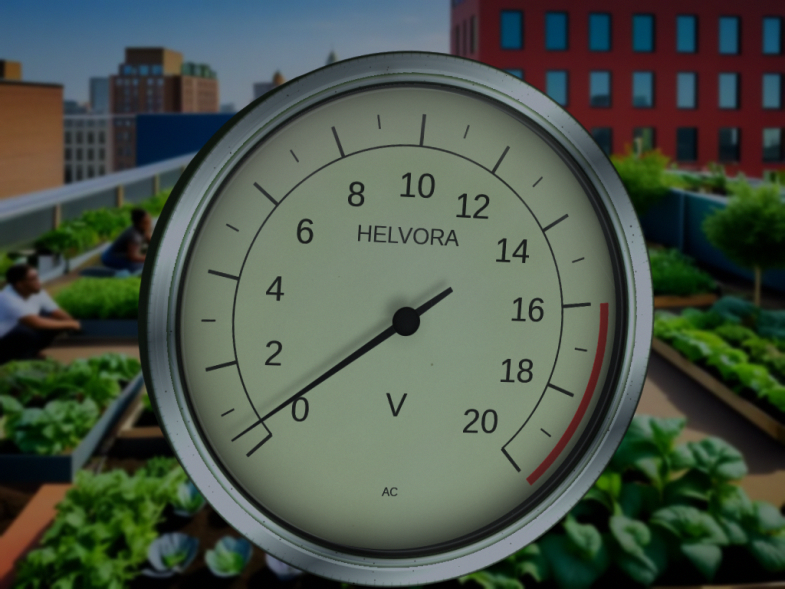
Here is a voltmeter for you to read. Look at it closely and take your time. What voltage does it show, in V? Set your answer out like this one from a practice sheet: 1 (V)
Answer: 0.5 (V)
